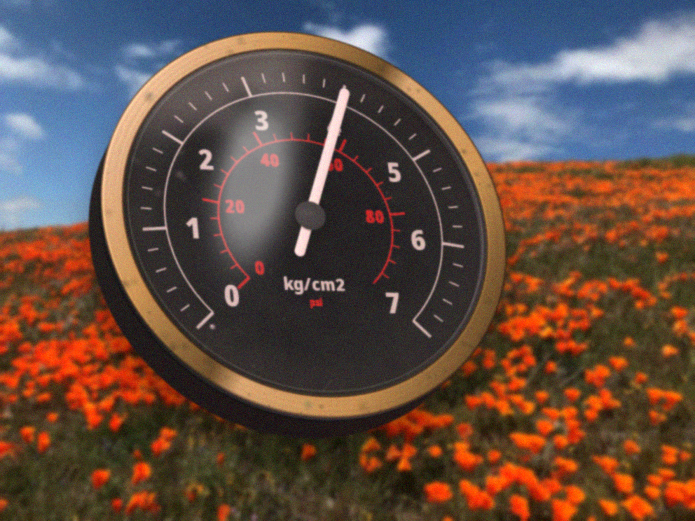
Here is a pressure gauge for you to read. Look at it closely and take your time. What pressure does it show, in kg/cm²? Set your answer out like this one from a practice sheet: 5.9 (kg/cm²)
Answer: 4 (kg/cm²)
